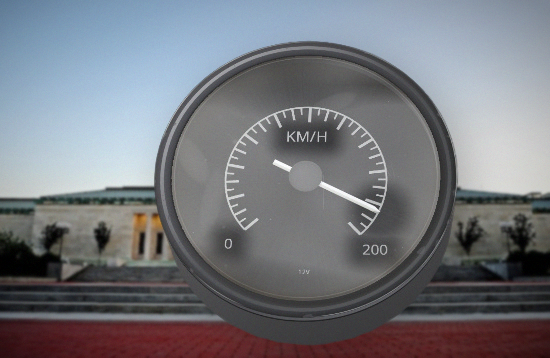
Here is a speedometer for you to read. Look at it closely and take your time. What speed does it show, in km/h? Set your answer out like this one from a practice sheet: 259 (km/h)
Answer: 185 (km/h)
